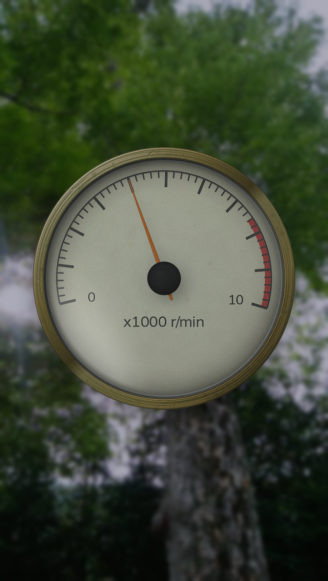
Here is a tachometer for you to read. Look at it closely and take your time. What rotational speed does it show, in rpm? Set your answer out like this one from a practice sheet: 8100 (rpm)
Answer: 4000 (rpm)
